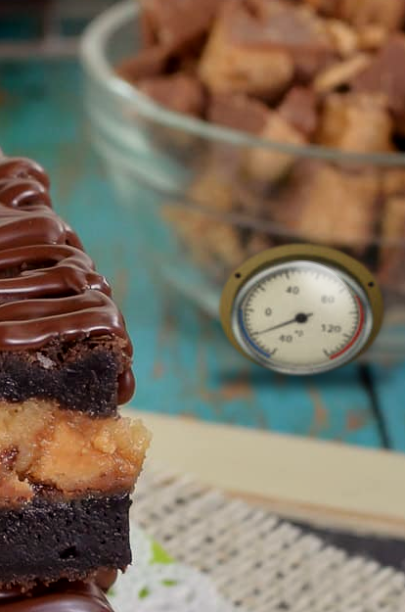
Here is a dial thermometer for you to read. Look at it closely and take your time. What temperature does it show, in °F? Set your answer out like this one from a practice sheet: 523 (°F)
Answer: -20 (°F)
